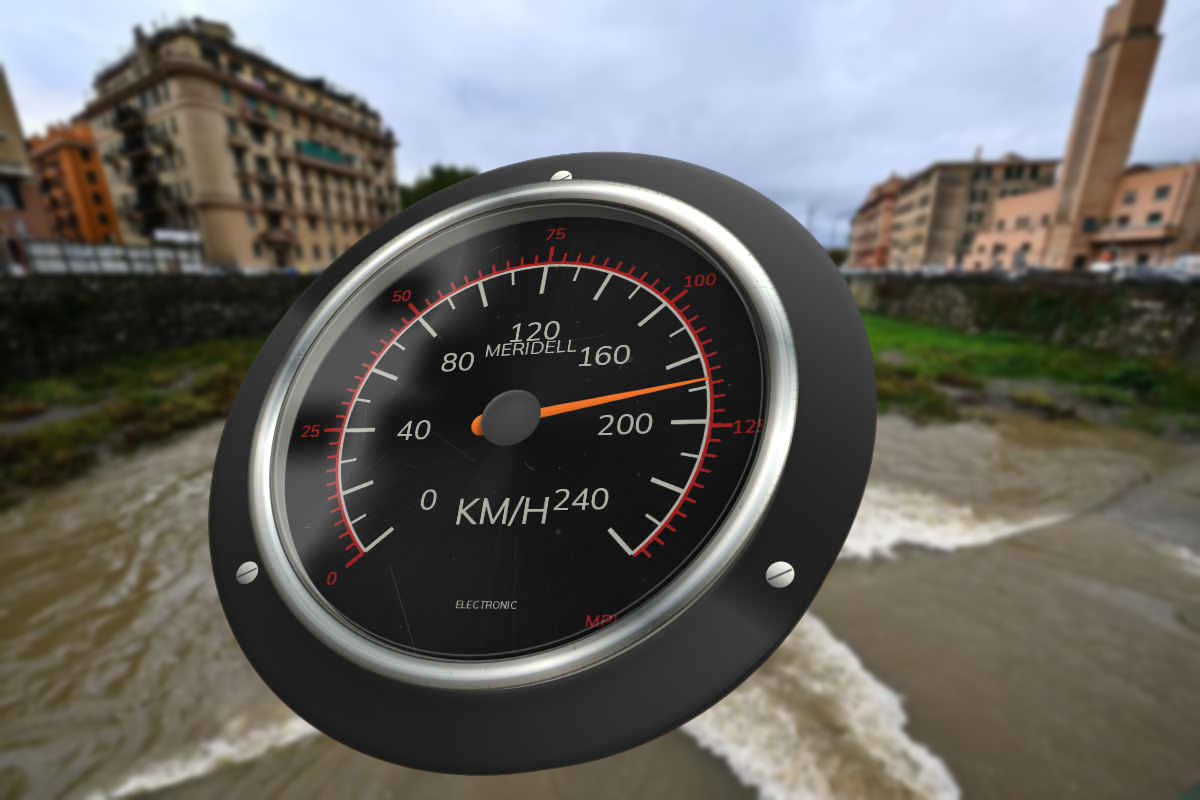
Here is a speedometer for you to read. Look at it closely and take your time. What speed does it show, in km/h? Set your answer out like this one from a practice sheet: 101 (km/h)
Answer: 190 (km/h)
